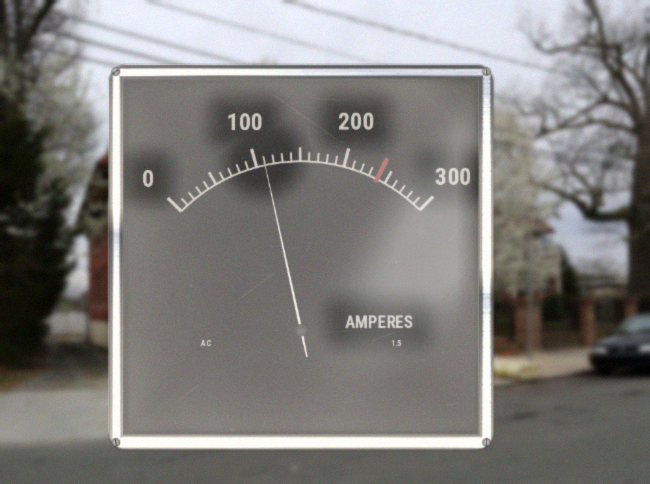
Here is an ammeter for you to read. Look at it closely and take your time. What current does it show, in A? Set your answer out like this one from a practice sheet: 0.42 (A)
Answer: 110 (A)
